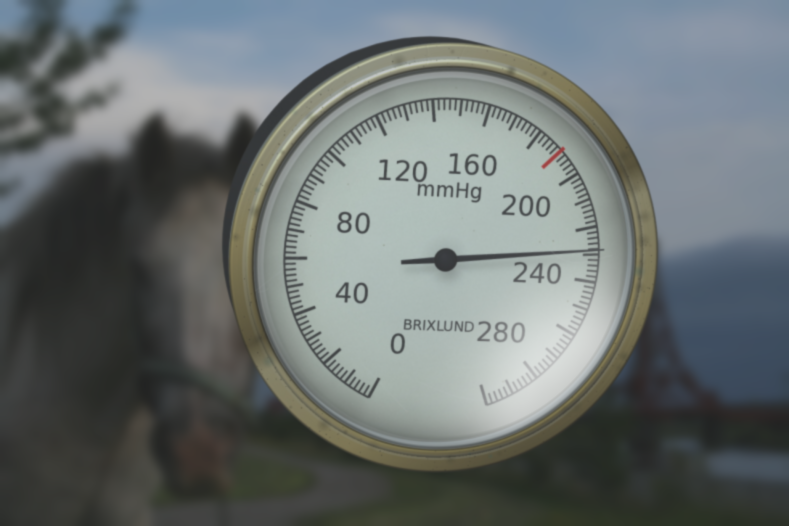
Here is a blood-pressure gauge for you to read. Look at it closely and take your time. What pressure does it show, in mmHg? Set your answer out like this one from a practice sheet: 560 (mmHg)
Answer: 228 (mmHg)
